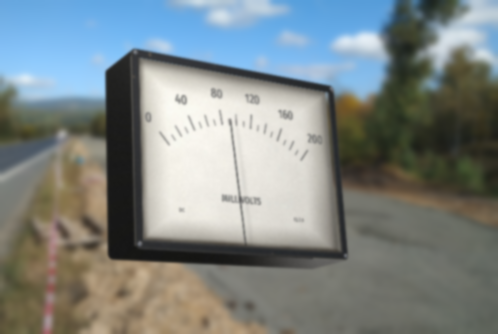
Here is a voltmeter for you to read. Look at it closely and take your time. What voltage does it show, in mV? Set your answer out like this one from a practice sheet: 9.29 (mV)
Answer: 90 (mV)
